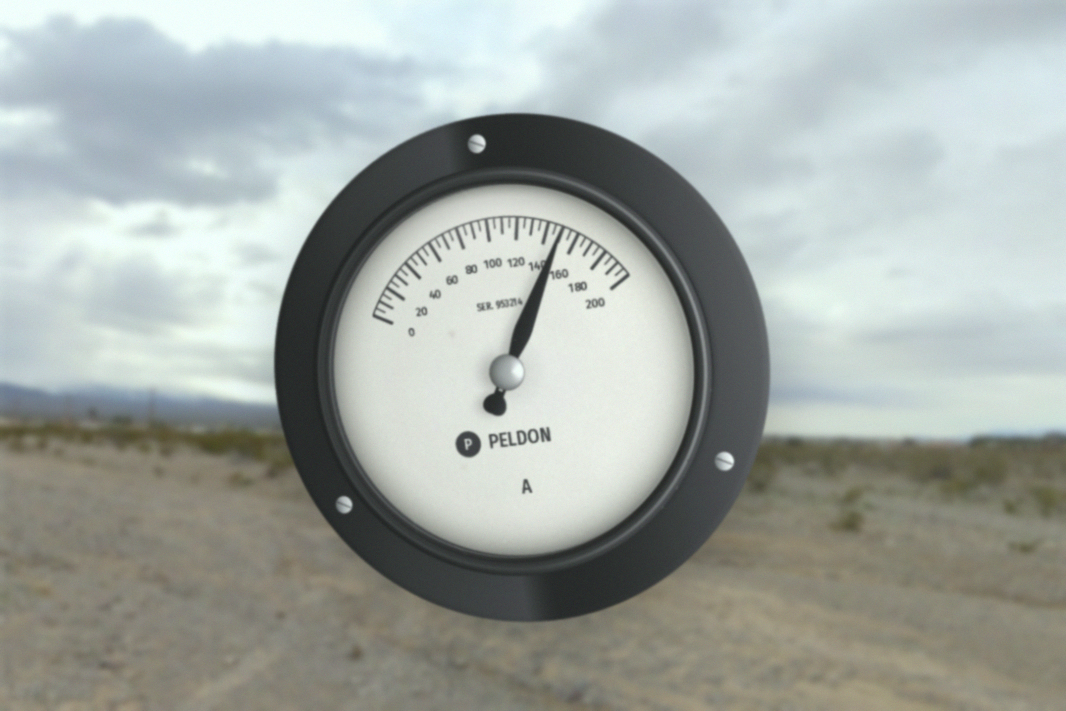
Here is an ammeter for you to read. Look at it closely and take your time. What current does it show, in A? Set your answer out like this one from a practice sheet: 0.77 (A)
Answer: 150 (A)
